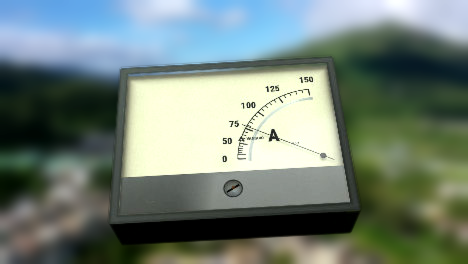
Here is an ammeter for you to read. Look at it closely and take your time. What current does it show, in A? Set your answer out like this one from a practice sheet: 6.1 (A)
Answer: 75 (A)
